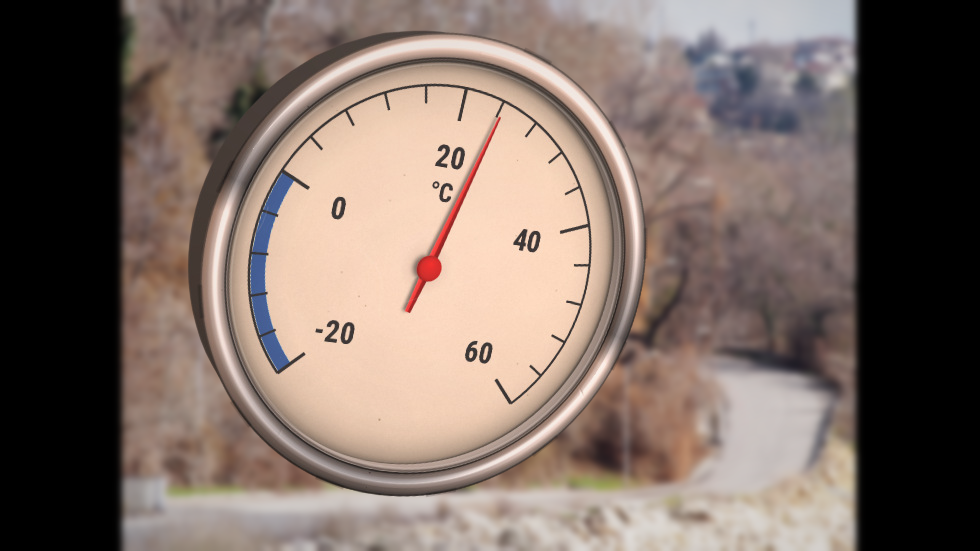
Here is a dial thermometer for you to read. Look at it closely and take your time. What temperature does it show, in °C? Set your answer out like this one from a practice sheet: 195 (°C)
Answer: 24 (°C)
